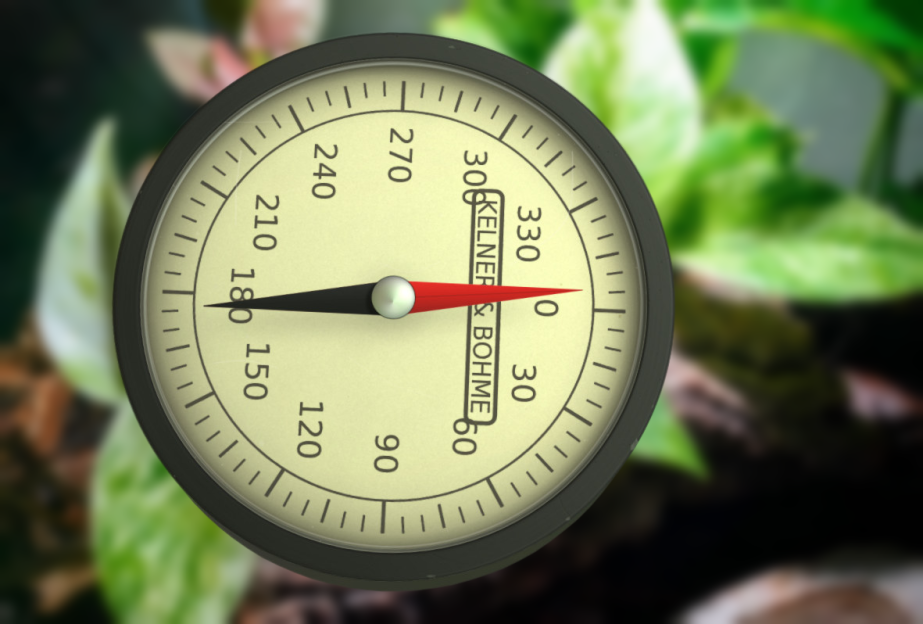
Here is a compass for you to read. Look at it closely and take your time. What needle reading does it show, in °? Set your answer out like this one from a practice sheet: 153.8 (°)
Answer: 355 (°)
